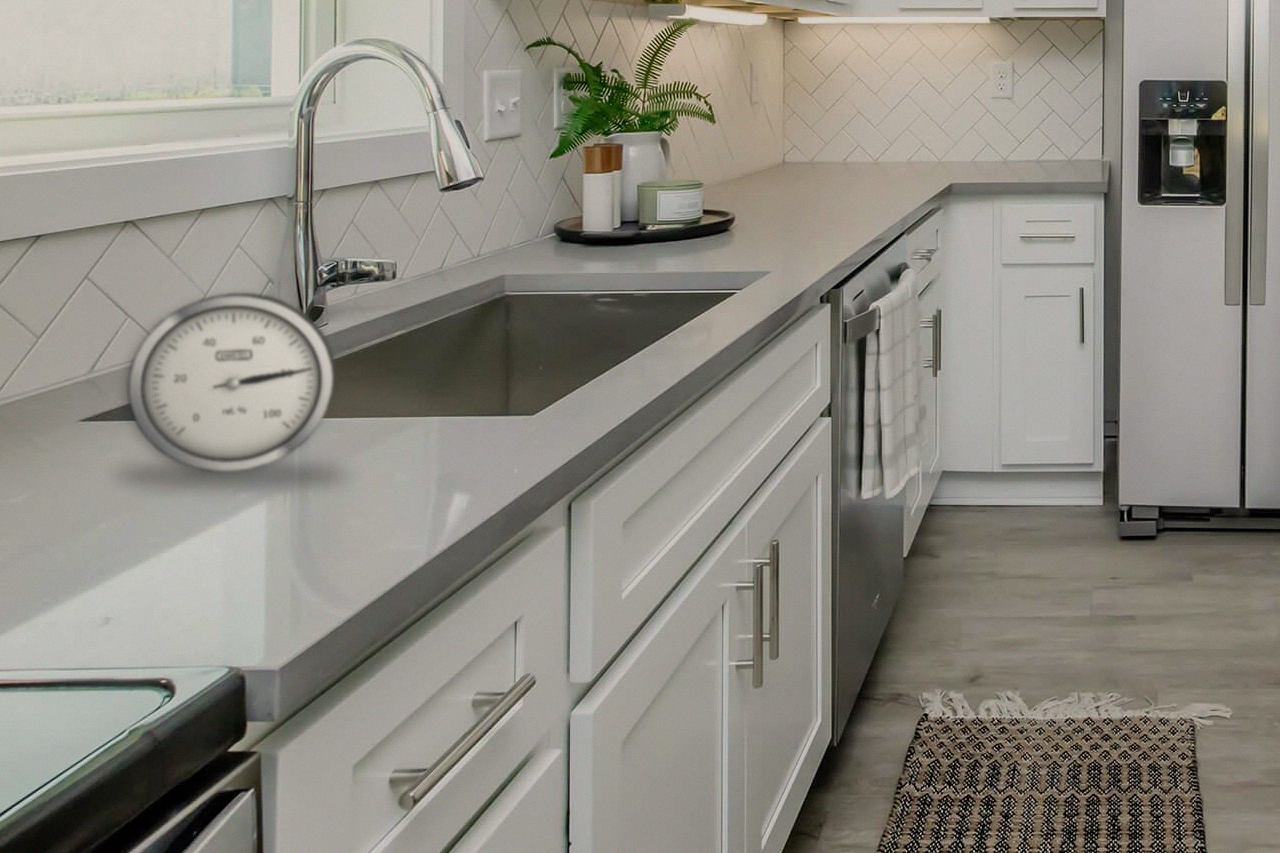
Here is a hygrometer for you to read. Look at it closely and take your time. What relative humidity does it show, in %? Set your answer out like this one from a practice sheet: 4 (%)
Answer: 80 (%)
